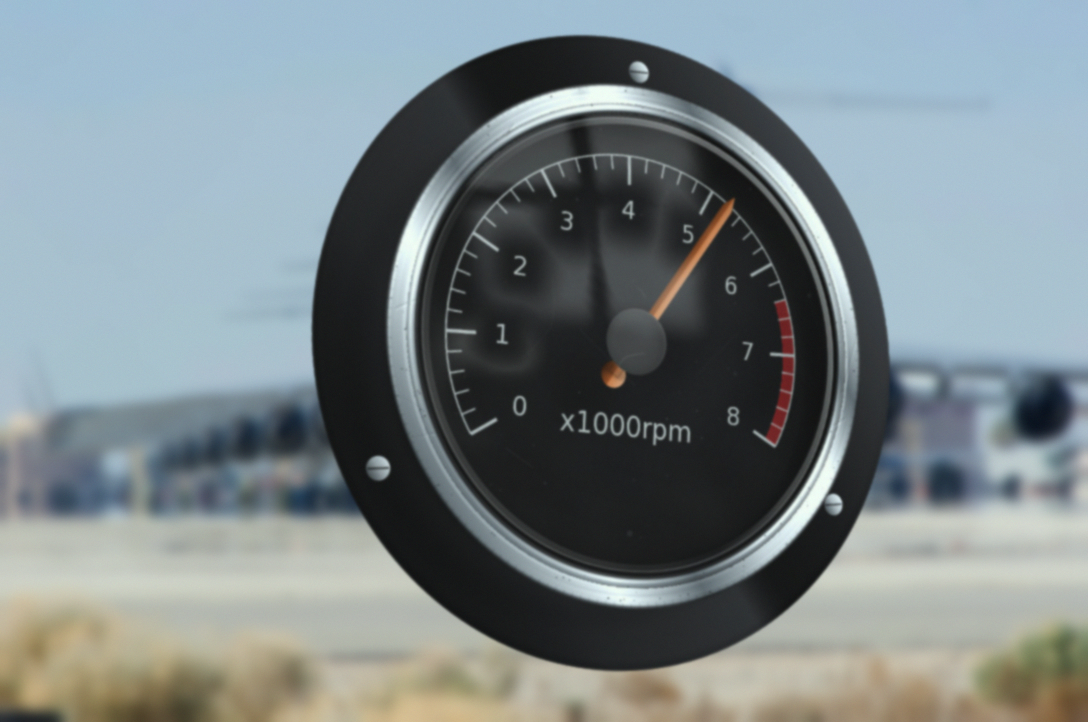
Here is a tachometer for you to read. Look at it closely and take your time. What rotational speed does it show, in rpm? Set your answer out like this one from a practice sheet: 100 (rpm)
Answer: 5200 (rpm)
